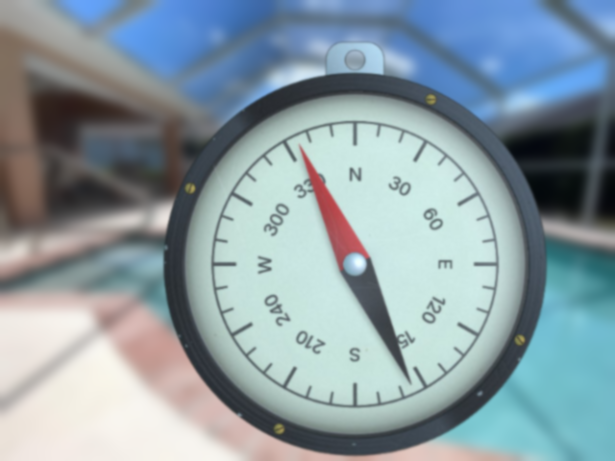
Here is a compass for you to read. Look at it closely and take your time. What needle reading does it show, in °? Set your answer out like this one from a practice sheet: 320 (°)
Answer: 335 (°)
